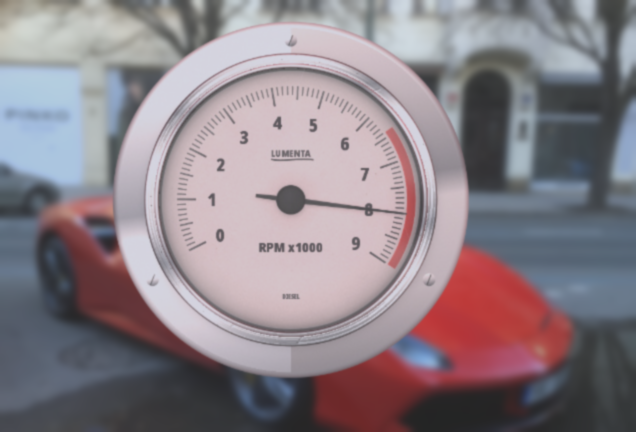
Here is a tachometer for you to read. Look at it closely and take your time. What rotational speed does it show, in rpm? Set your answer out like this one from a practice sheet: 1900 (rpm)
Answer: 8000 (rpm)
